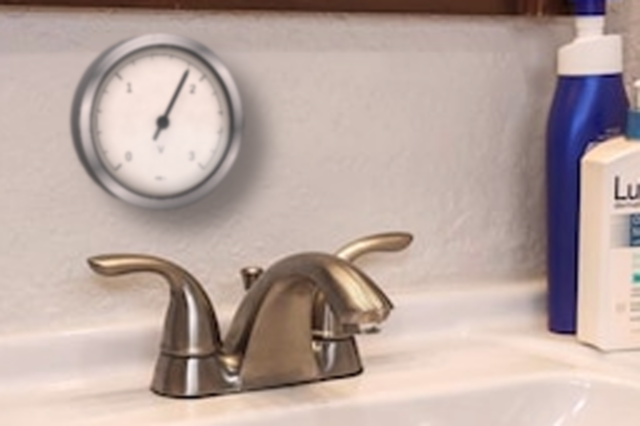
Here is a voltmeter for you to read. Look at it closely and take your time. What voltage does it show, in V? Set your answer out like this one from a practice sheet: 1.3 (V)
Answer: 1.8 (V)
